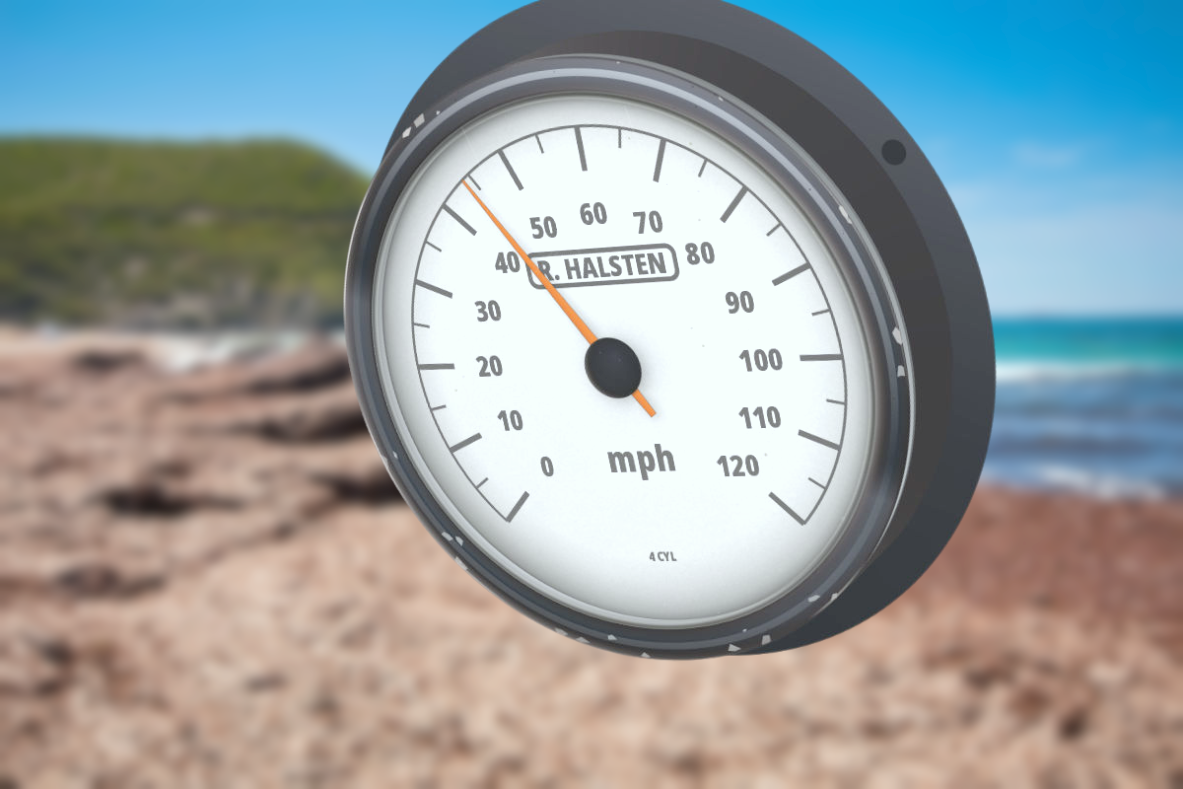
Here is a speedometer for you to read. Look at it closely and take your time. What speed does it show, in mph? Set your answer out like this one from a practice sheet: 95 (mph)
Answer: 45 (mph)
